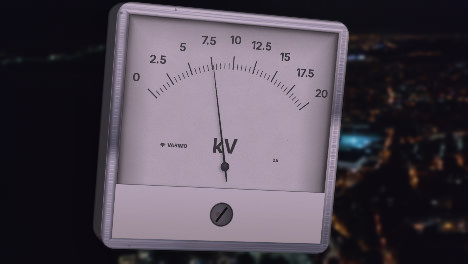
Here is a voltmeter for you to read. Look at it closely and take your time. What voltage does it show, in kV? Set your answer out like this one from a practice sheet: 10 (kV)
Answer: 7.5 (kV)
